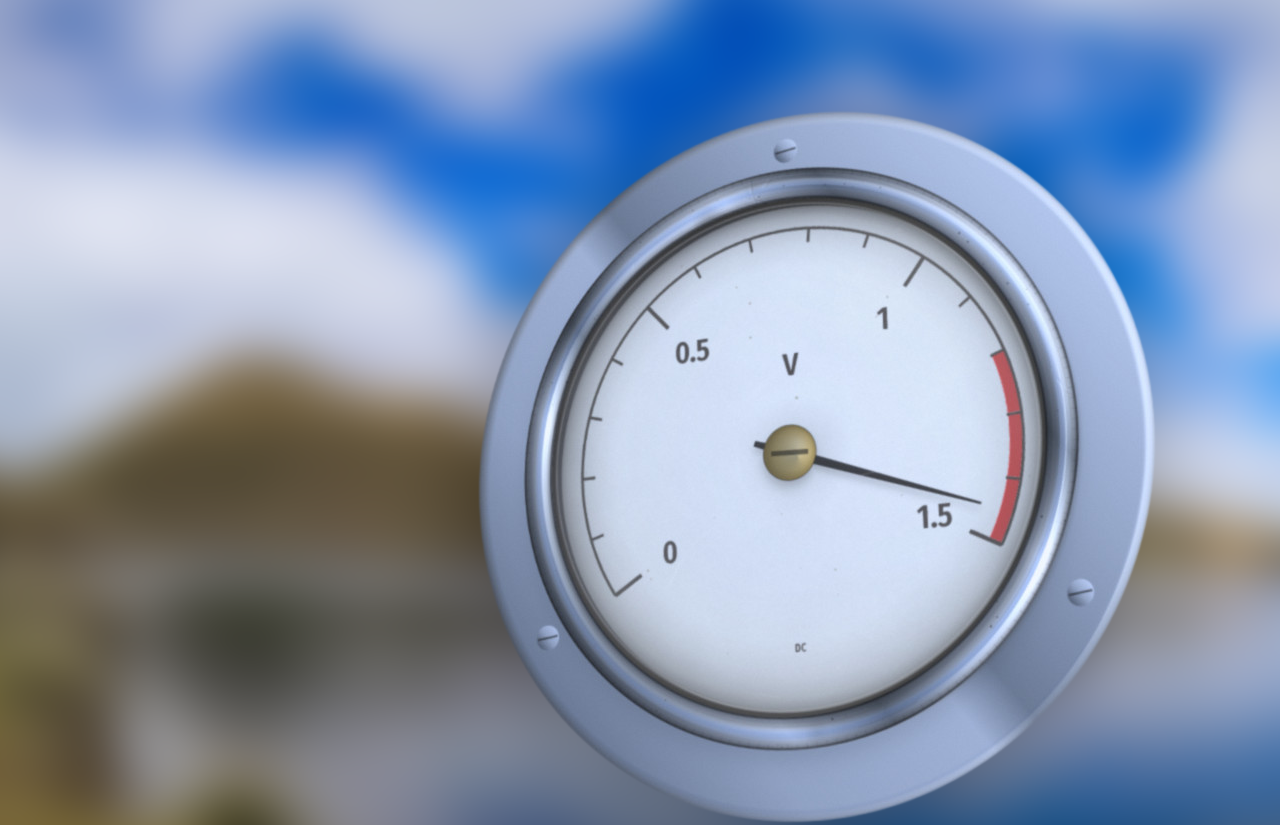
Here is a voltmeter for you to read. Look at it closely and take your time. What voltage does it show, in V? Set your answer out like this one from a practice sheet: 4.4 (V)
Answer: 1.45 (V)
